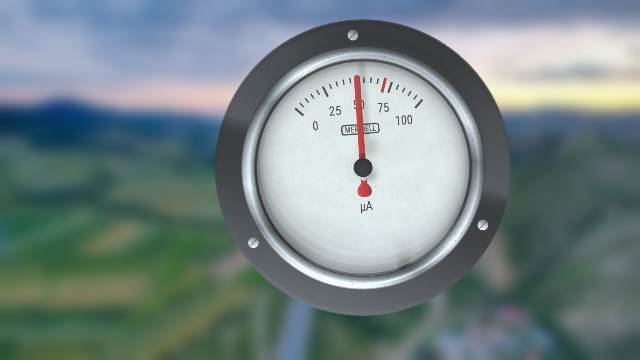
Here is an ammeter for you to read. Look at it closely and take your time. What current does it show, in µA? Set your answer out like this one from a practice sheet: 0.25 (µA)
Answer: 50 (µA)
